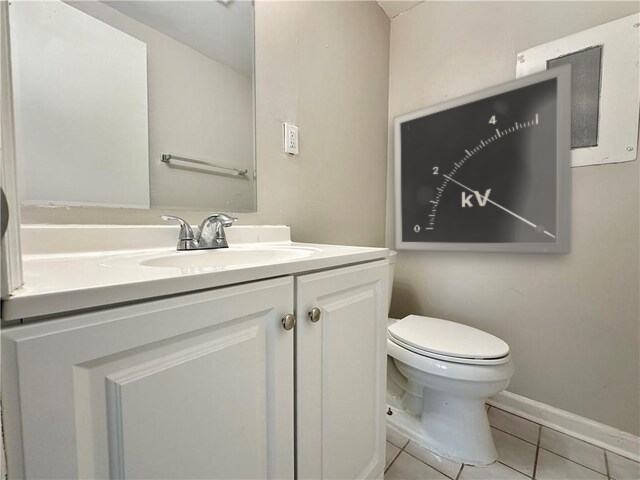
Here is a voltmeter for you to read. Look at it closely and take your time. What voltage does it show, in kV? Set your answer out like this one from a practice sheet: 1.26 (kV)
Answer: 2 (kV)
